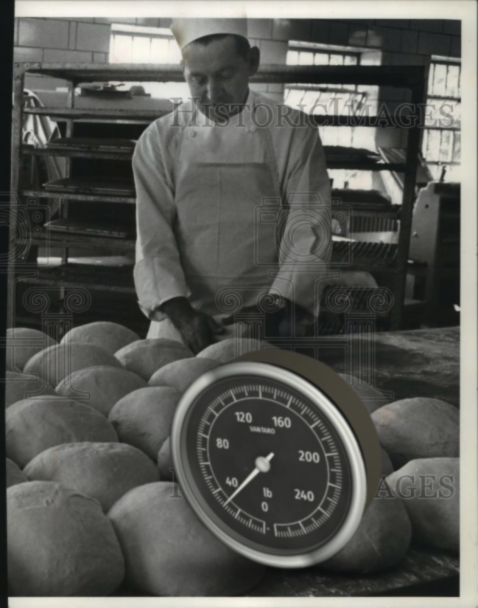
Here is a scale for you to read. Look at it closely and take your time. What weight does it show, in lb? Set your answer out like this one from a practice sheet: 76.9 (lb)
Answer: 30 (lb)
